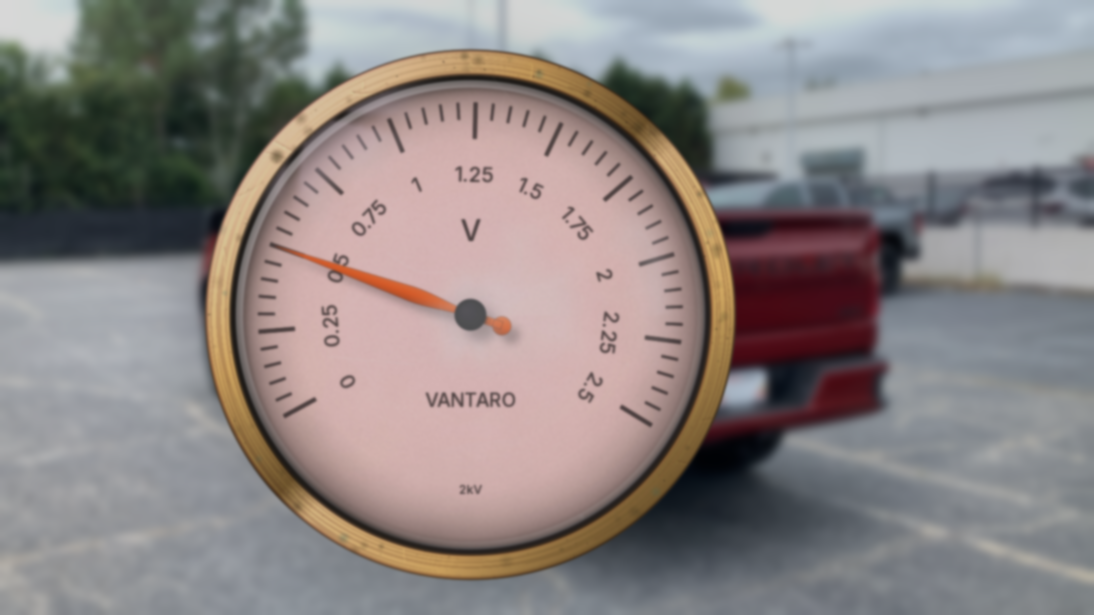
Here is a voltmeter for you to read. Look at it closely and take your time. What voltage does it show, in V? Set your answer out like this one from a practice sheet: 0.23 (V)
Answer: 0.5 (V)
